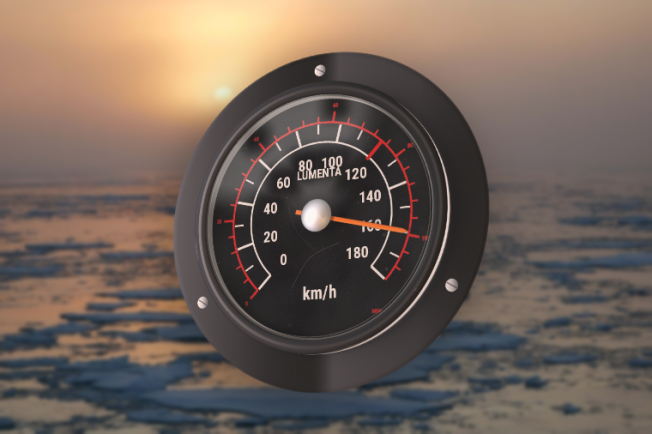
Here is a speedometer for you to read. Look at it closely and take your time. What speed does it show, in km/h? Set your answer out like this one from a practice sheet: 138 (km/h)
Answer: 160 (km/h)
